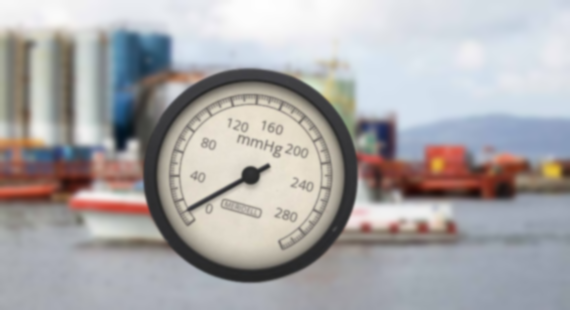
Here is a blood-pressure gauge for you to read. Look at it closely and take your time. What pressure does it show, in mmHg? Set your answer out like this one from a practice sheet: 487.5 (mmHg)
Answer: 10 (mmHg)
